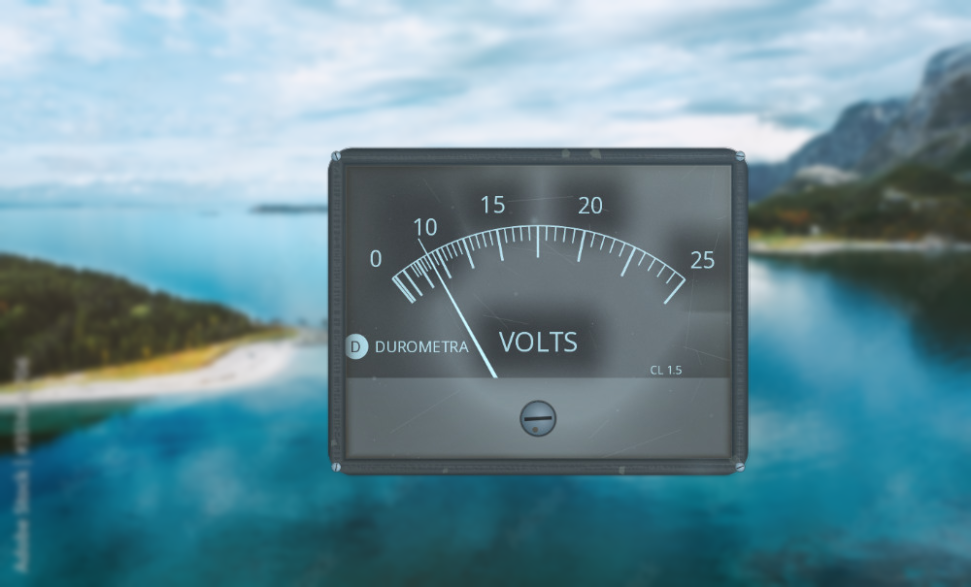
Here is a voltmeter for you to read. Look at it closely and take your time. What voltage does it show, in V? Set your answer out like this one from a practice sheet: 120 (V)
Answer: 9 (V)
